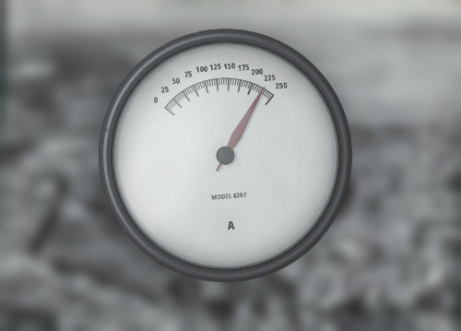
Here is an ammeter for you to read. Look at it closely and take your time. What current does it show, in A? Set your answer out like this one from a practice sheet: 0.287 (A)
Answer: 225 (A)
